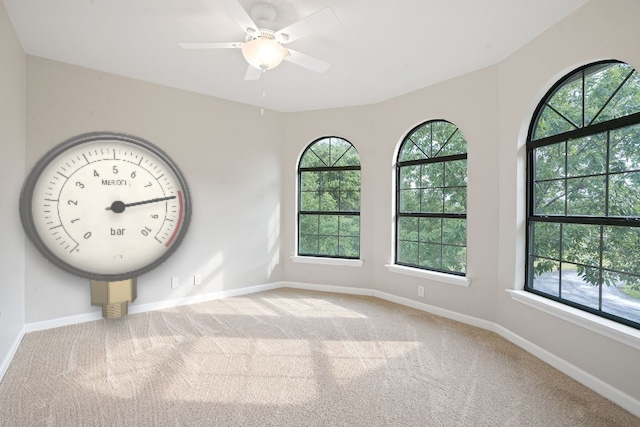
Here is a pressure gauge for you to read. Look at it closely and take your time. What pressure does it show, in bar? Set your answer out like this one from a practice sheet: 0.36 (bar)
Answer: 8 (bar)
